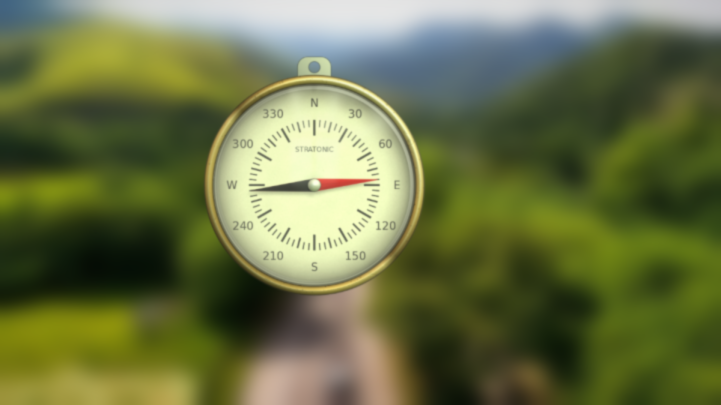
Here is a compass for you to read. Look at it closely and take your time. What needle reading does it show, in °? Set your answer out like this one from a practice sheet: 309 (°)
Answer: 85 (°)
